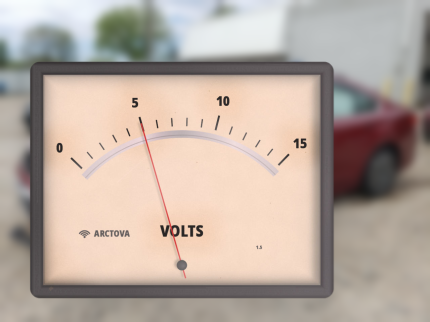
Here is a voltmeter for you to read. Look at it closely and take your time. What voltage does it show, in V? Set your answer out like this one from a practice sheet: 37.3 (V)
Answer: 5 (V)
